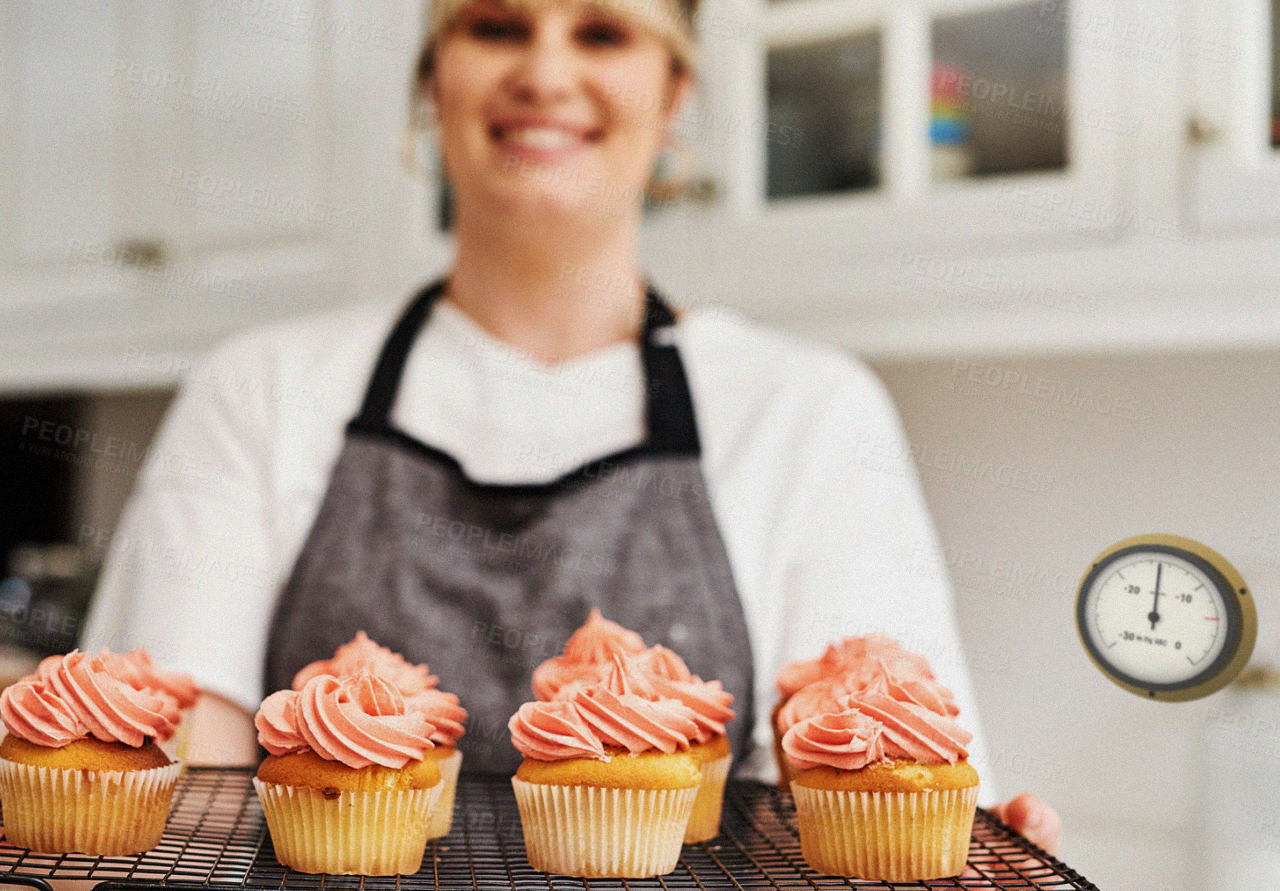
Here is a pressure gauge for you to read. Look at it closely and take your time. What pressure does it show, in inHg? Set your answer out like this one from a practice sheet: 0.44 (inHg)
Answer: -15 (inHg)
